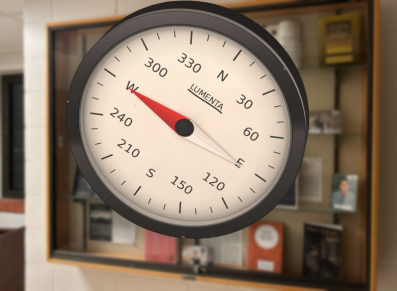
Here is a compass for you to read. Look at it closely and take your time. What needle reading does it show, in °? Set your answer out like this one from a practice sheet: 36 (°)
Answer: 270 (°)
